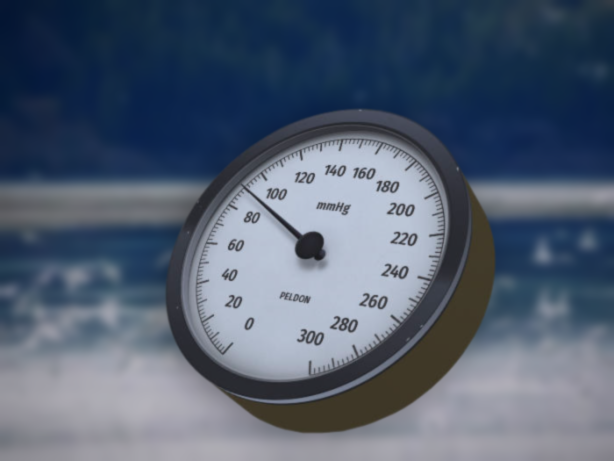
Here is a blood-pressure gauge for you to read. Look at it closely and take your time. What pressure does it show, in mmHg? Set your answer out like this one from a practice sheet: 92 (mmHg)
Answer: 90 (mmHg)
